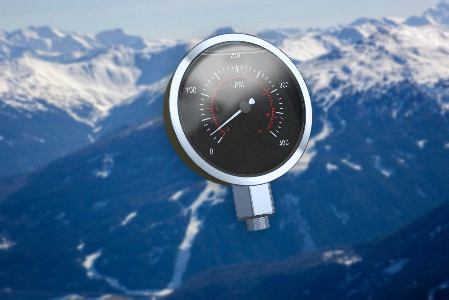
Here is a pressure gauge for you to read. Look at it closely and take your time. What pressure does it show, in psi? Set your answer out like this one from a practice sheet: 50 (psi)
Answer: 20 (psi)
